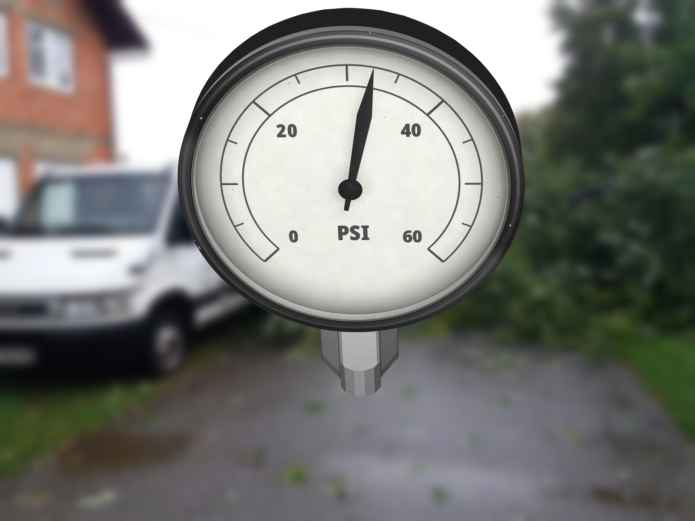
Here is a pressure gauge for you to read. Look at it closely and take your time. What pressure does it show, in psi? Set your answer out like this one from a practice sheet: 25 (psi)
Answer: 32.5 (psi)
